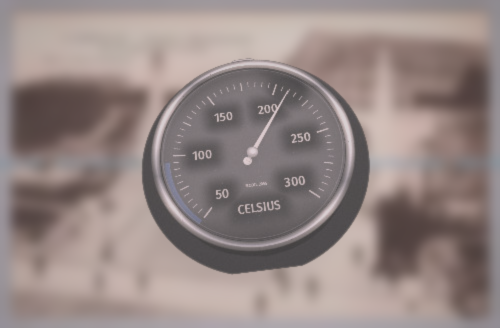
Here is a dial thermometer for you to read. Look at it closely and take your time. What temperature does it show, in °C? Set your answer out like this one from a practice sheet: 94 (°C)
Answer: 210 (°C)
